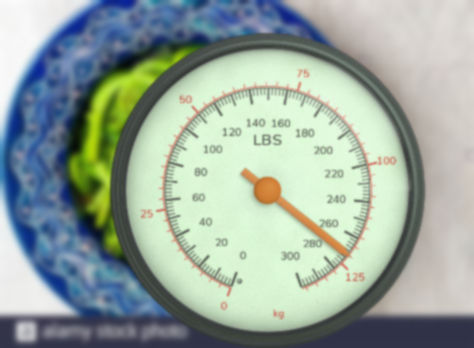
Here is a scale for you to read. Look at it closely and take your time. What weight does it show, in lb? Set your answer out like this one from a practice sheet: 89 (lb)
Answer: 270 (lb)
